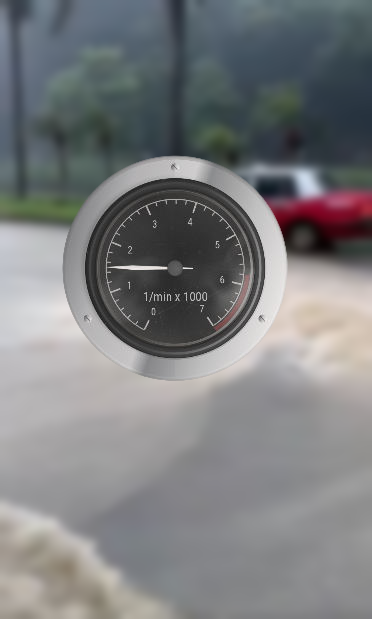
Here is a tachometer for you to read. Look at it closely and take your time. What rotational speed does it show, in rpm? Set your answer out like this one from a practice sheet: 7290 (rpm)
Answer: 1500 (rpm)
